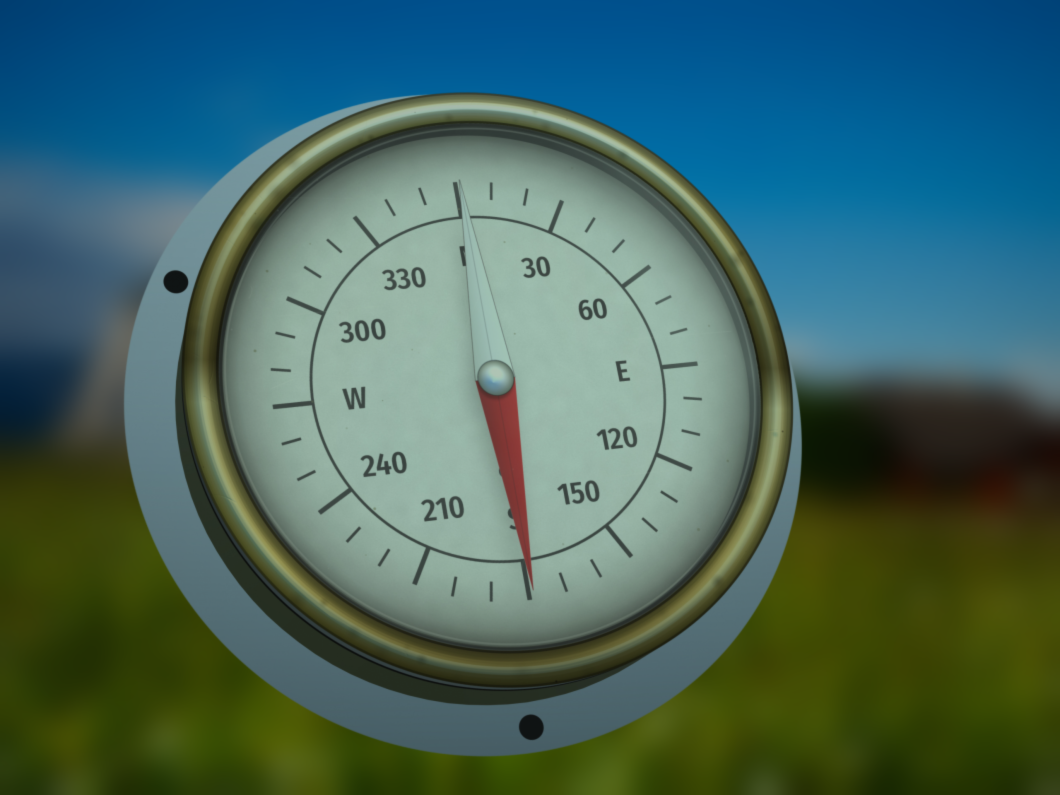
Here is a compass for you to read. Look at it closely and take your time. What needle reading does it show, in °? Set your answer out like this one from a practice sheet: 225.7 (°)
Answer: 180 (°)
